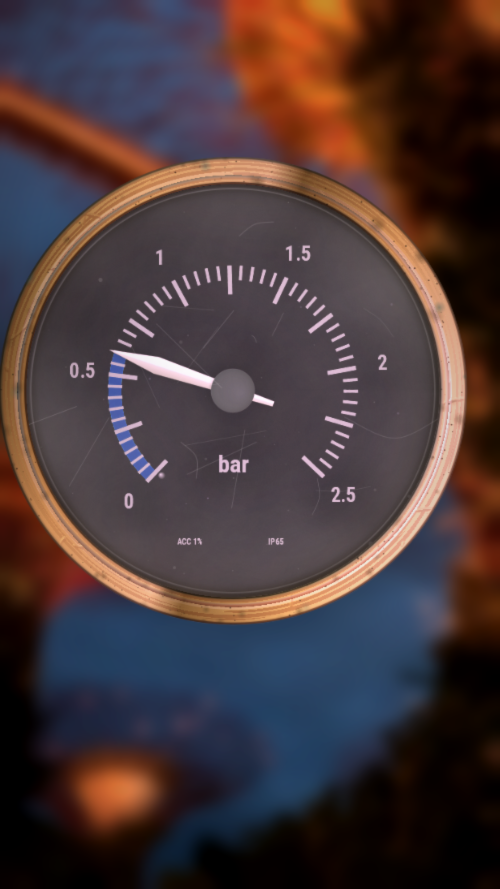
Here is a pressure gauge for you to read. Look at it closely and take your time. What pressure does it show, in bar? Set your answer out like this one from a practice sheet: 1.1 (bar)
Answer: 0.6 (bar)
